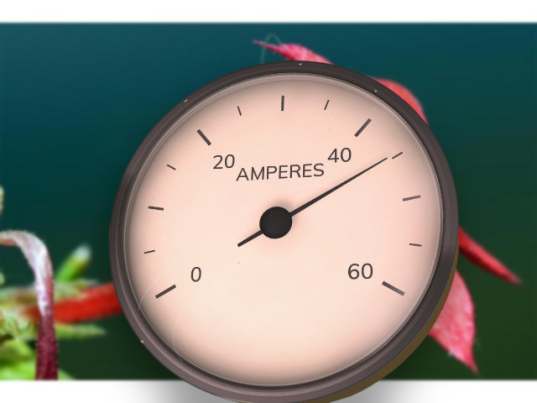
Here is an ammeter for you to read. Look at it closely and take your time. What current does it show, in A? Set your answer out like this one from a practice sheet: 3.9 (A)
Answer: 45 (A)
